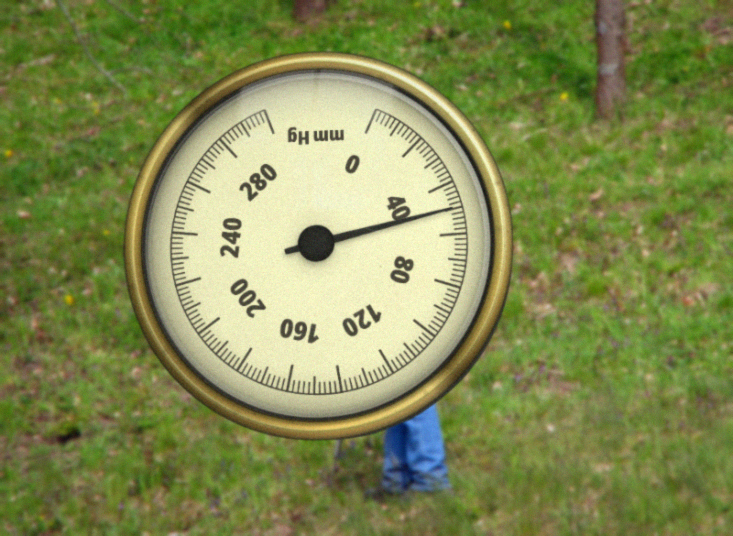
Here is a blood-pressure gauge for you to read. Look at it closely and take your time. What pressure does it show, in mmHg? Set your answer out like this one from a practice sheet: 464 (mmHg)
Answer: 50 (mmHg)
